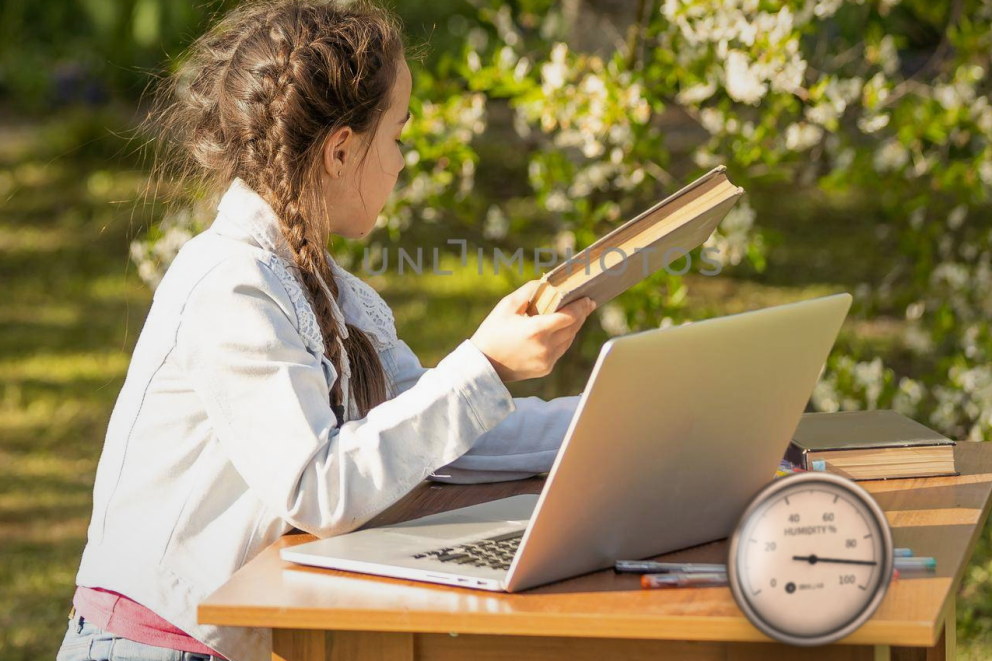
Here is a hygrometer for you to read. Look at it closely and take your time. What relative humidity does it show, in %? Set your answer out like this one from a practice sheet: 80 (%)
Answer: 90 (%)
